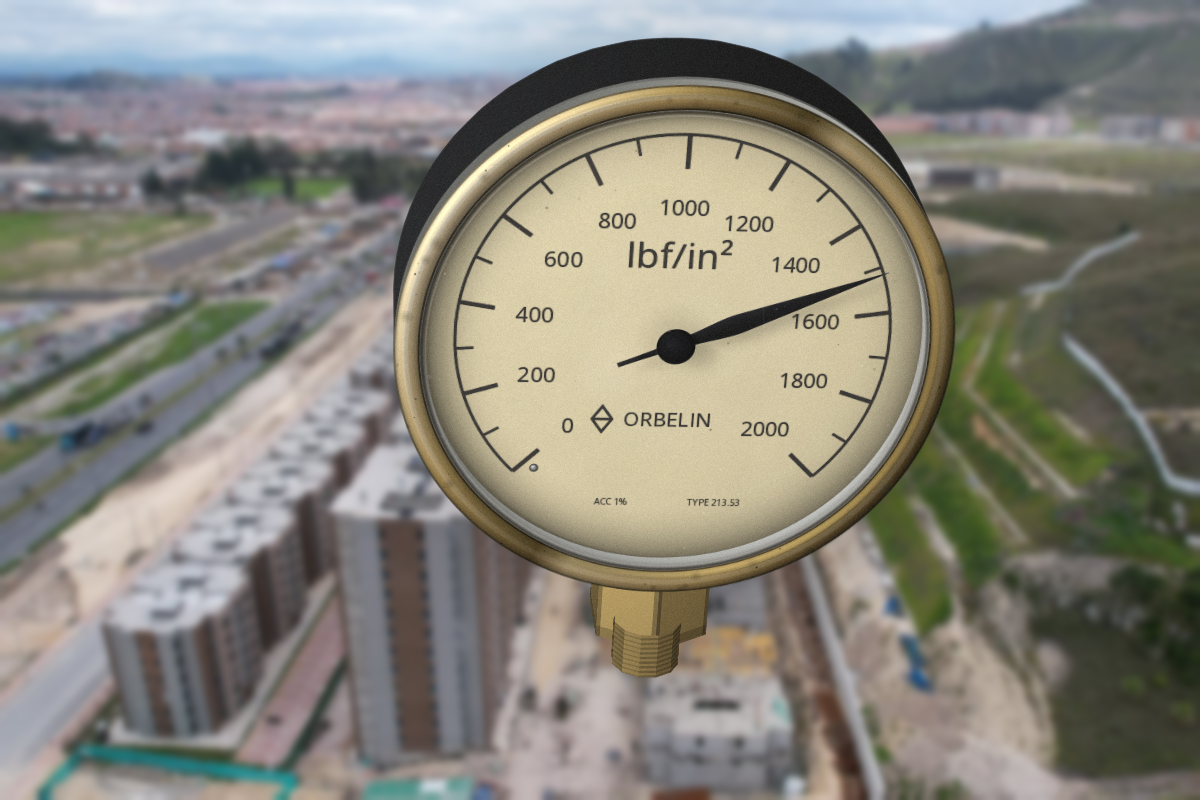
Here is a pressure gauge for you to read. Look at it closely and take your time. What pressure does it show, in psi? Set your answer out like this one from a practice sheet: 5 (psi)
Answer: 1500 (psi)
